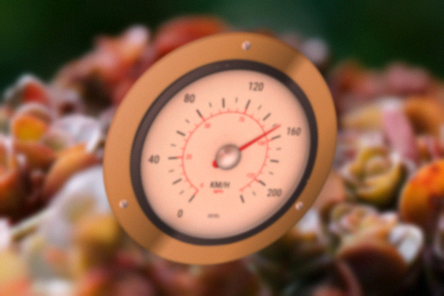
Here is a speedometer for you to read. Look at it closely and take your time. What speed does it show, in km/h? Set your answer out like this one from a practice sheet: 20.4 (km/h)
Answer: 150 (km/h)
